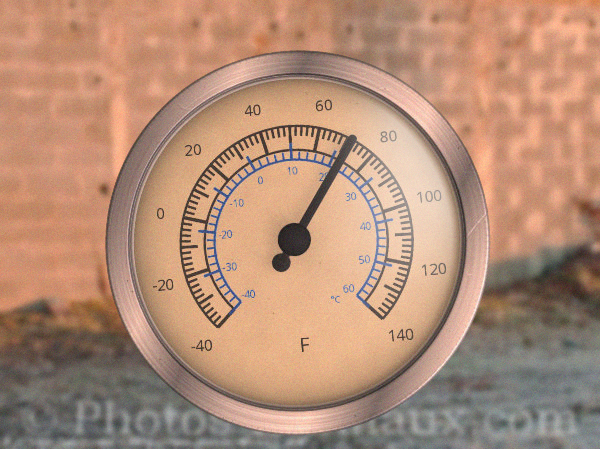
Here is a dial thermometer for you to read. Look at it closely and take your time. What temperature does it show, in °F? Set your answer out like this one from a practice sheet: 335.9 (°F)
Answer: 72 (°F)
